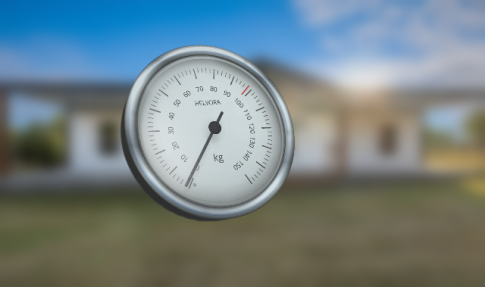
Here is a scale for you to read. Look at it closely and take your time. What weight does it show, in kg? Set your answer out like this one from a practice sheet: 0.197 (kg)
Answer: 2 (kg)
